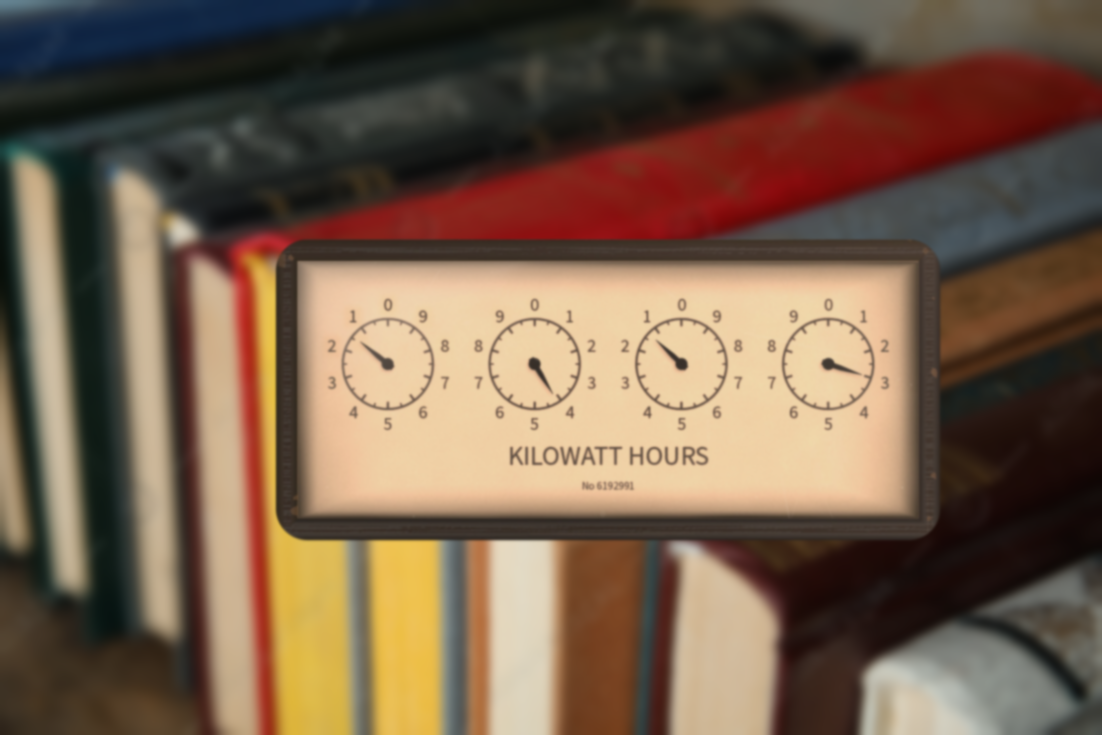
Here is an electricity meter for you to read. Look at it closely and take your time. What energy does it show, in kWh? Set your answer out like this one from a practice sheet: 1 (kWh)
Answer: 1413 (kWh)
